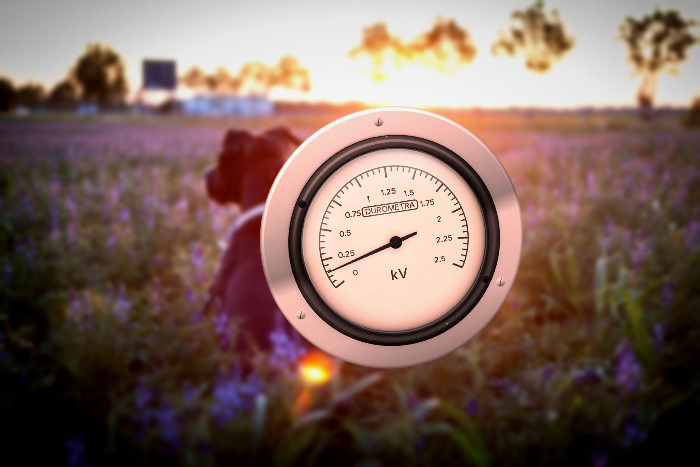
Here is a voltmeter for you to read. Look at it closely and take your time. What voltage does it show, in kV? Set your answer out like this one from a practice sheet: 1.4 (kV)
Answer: 0.15 (kV)
